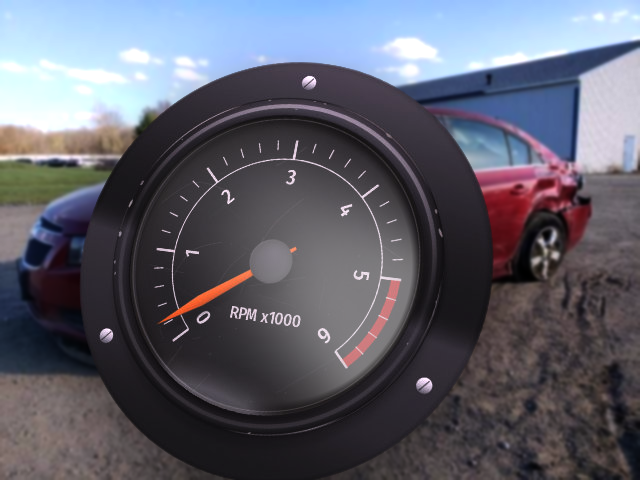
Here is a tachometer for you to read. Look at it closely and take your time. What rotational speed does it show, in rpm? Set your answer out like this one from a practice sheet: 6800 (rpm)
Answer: 200 (rpm)
